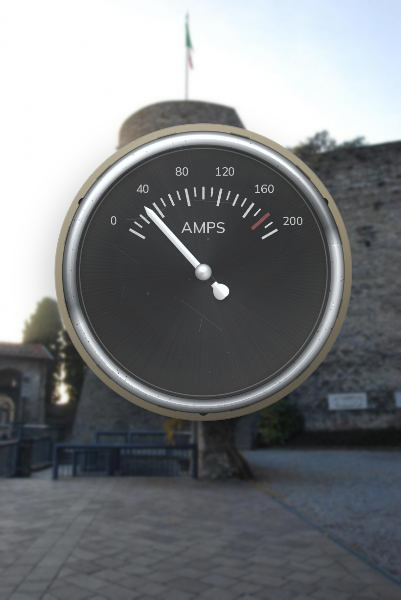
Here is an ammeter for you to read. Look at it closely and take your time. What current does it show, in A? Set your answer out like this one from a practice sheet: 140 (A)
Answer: 30 (A)
